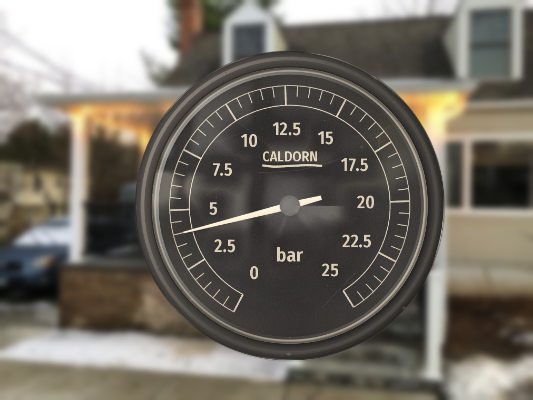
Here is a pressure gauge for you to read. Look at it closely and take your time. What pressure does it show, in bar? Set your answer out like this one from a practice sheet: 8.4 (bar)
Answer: 4 (bar)
